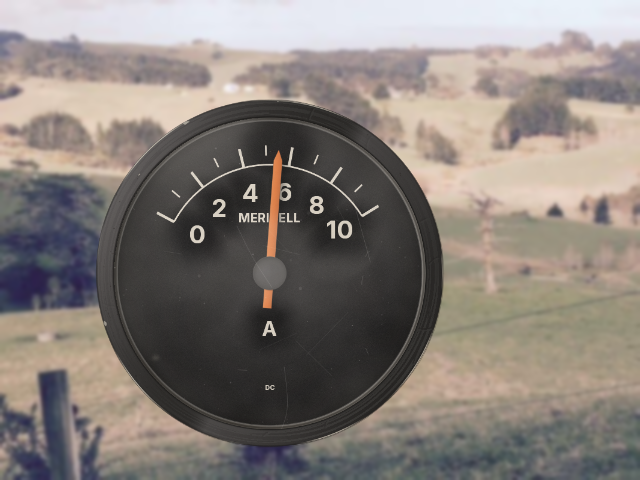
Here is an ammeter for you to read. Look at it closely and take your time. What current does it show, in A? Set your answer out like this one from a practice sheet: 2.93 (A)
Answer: 5.5 (A)
